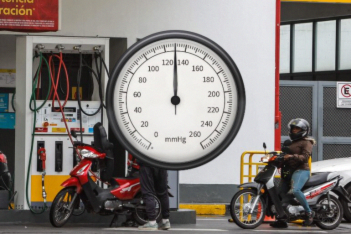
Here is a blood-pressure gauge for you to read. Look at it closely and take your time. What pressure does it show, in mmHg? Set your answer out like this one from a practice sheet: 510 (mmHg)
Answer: 130 (mmHg)
